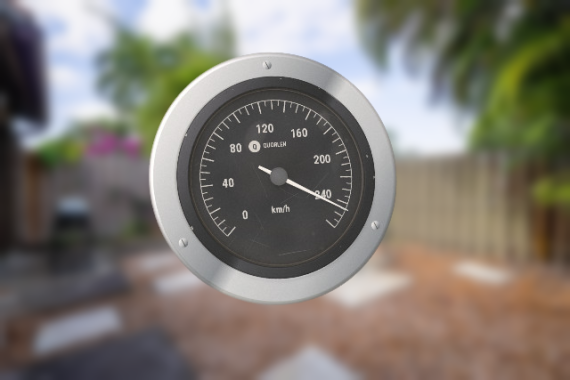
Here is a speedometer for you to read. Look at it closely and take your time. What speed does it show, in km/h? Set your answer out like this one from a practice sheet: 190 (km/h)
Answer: 245 (km/h)
